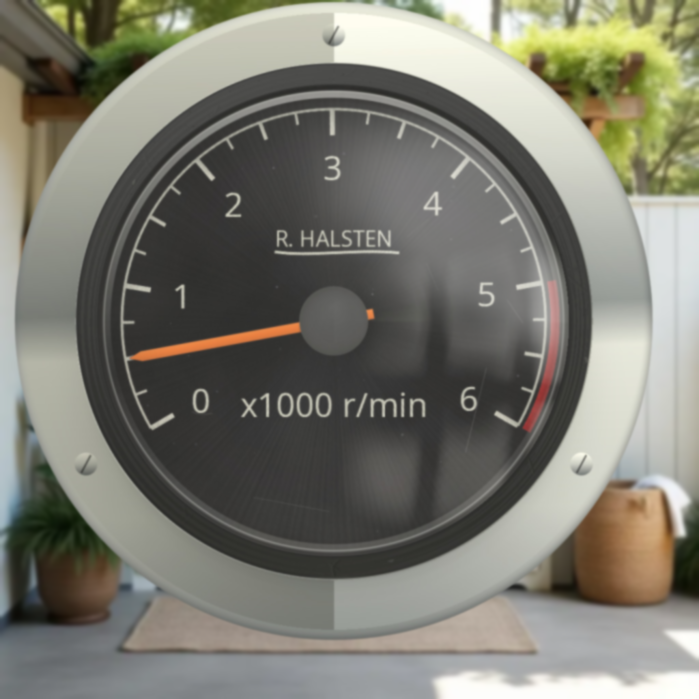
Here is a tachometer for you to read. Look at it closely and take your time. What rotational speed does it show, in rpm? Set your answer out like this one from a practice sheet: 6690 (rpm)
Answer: 500 (rpm)
